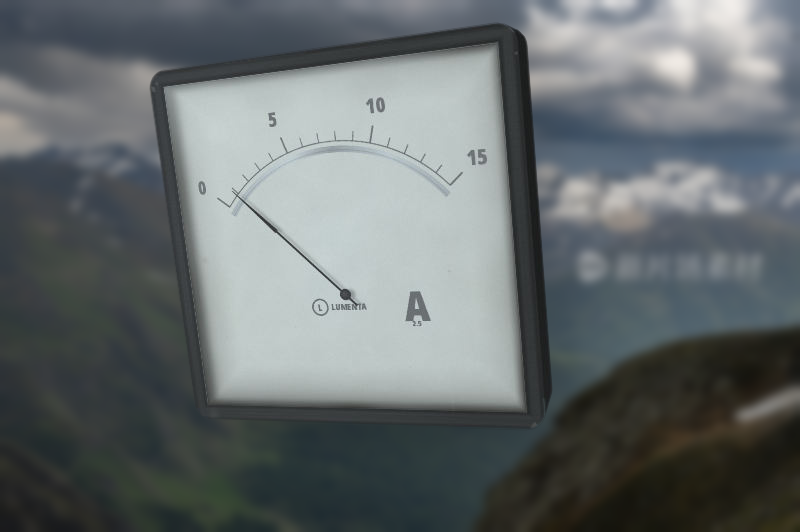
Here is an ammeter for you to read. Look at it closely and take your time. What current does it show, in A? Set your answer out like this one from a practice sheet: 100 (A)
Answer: 1 (A)
